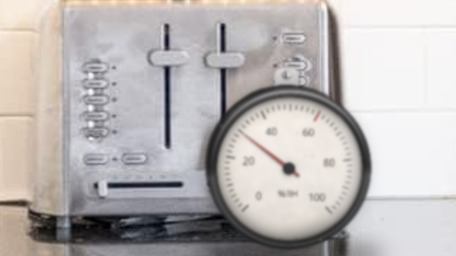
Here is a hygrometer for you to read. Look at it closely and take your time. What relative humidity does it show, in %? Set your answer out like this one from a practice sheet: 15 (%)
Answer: 30 (%)
